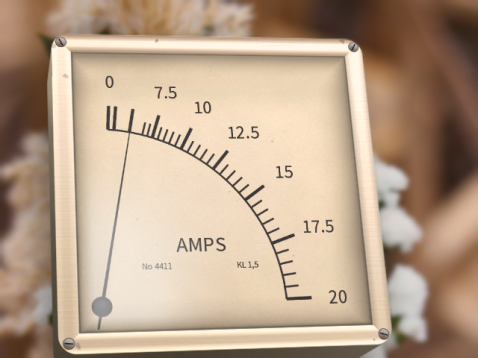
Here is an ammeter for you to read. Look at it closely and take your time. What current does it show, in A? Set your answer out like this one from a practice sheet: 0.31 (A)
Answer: 5 (A)
